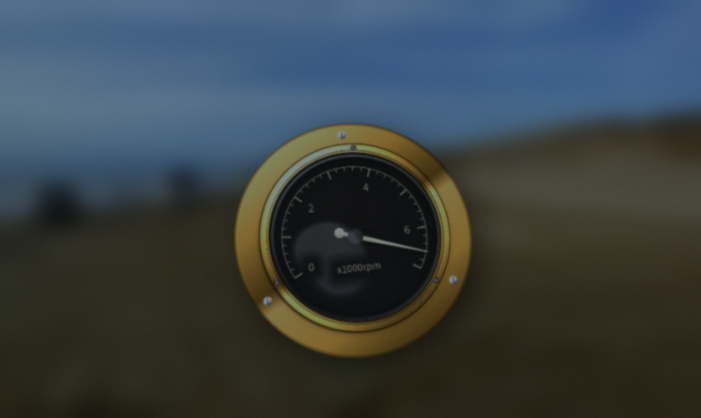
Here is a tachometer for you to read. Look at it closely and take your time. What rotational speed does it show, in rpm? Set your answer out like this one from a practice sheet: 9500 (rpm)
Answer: 6600 (rpm)
